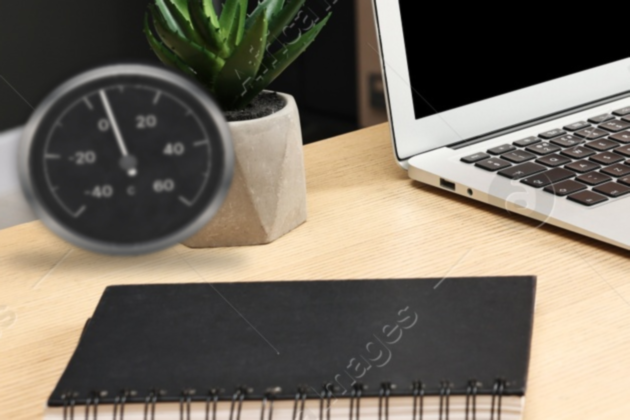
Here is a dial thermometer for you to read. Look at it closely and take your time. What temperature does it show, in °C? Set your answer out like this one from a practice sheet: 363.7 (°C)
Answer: 5 (°C)
